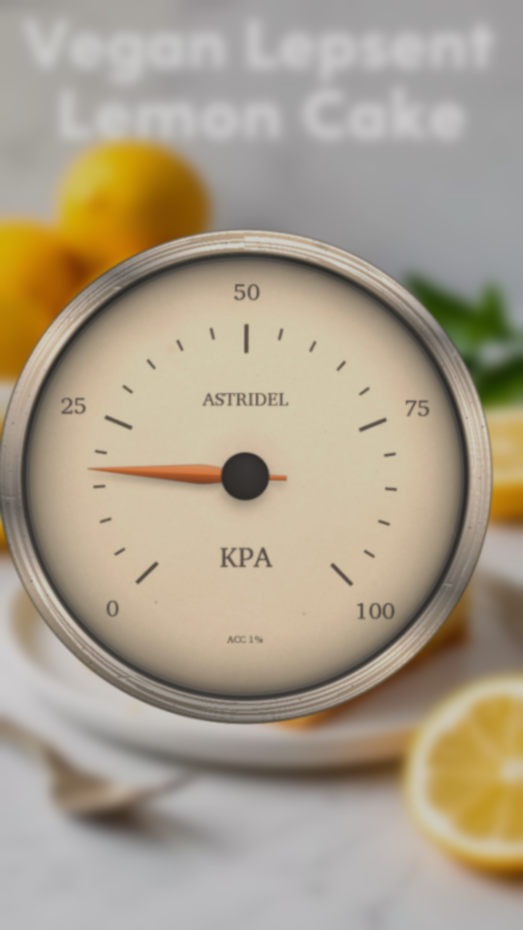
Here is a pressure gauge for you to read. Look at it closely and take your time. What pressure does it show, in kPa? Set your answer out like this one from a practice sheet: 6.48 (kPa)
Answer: 17.5 (kPa)
